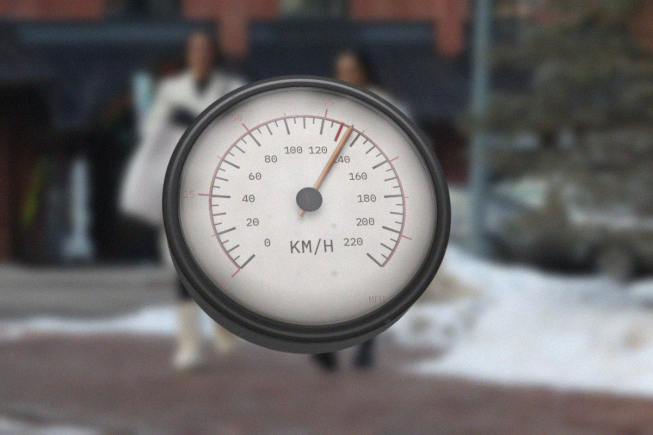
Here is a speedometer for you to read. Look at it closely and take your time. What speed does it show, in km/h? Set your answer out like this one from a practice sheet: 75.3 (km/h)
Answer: 135 (km/h)
